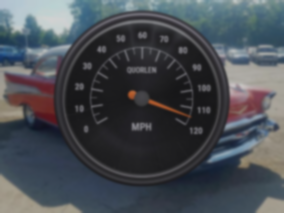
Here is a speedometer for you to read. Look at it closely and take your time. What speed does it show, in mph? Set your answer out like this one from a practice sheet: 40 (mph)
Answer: 115 (mph)
